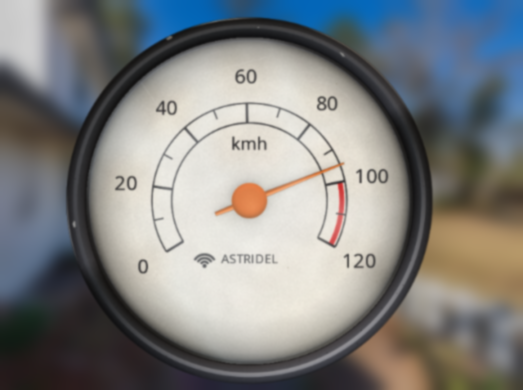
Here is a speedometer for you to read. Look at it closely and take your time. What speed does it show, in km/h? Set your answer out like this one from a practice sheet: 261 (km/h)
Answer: 95 (km/h)
